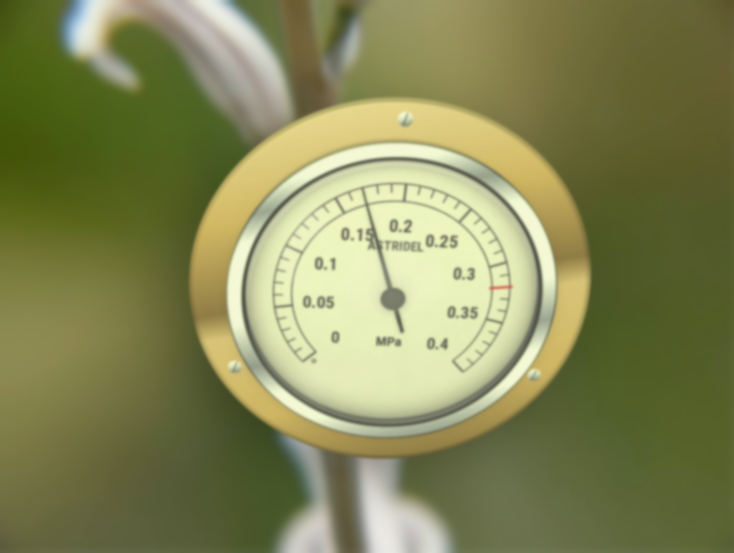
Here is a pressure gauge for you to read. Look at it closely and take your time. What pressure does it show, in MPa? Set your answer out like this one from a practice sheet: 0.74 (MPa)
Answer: 0.17 (MPa)
